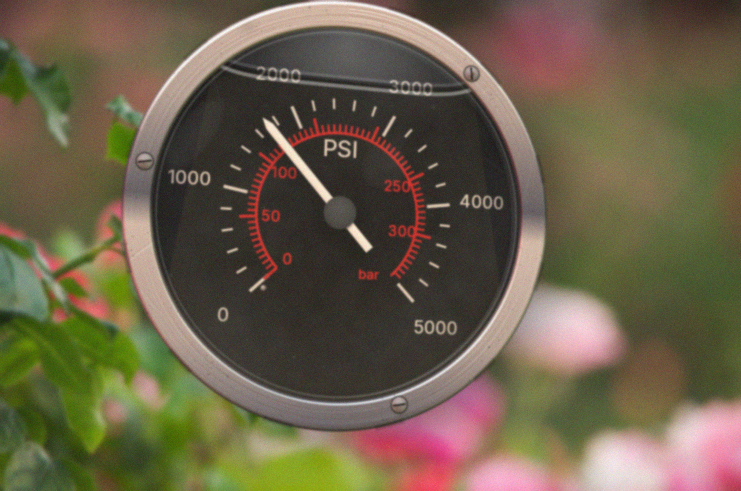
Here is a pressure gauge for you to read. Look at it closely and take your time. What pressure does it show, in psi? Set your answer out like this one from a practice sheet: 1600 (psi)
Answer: 1700 (psi)
